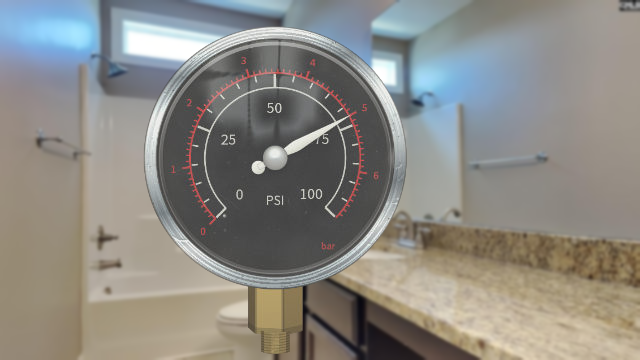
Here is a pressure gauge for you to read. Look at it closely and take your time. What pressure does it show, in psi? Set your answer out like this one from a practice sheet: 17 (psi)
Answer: 72.5 (psi)
